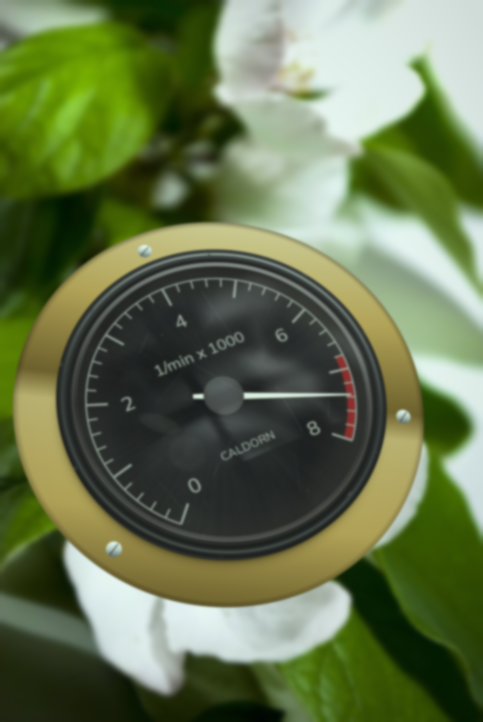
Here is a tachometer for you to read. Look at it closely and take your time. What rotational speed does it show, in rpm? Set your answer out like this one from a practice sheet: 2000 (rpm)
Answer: 7400 (rpm)
